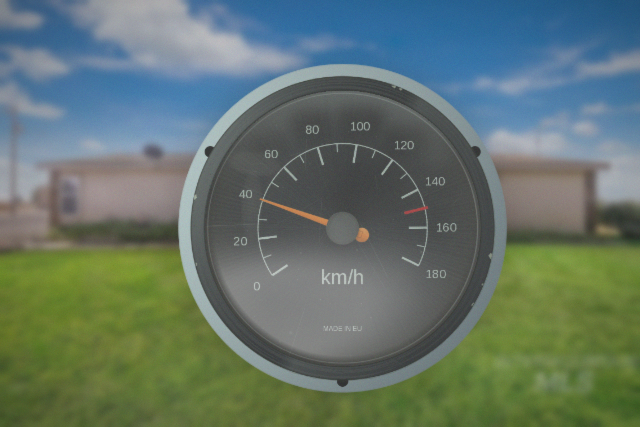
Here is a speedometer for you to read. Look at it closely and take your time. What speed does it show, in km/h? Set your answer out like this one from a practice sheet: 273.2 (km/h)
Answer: 40 (km/h)
